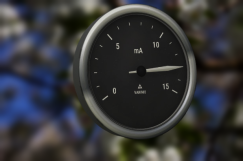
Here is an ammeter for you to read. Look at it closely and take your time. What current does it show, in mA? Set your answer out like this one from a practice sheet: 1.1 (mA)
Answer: 13 (mA)
